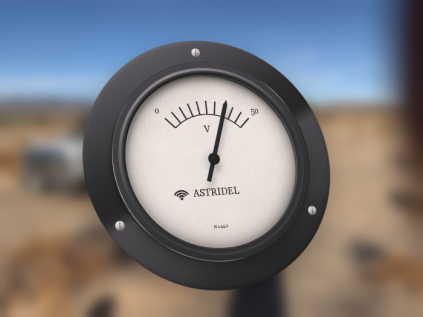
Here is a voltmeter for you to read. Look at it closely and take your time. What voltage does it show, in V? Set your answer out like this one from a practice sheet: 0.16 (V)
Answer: 35 (V)
